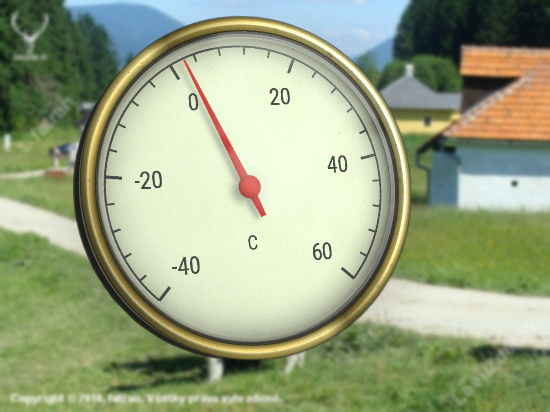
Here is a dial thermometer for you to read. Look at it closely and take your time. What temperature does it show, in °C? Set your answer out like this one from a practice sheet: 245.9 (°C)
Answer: 2 (°C)
